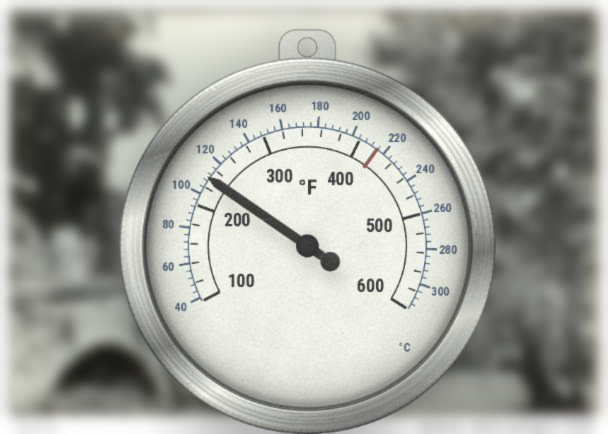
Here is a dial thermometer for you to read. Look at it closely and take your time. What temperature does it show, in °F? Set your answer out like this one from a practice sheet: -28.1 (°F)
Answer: 230 (°F)
